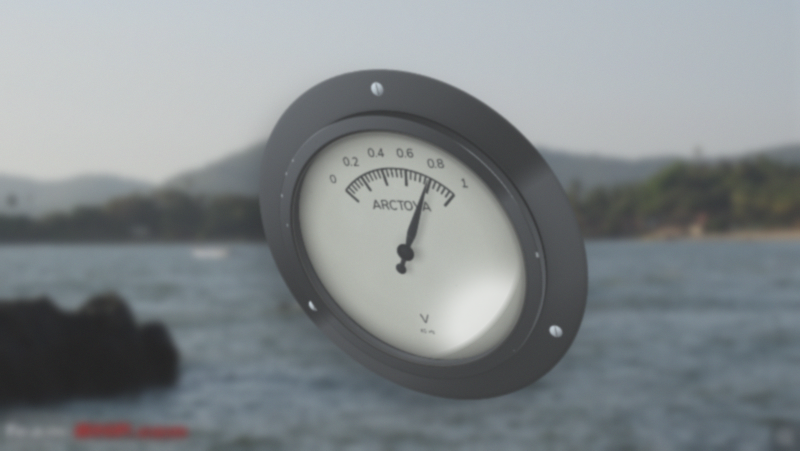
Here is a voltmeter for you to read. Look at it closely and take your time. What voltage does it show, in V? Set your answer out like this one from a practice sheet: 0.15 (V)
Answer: 0.8 (V)
